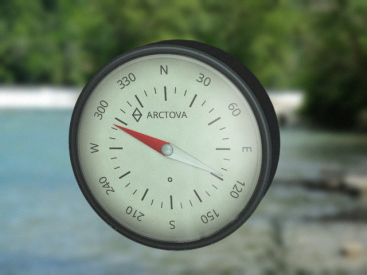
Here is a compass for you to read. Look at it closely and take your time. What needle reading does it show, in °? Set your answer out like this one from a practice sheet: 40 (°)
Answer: 295 (°)
